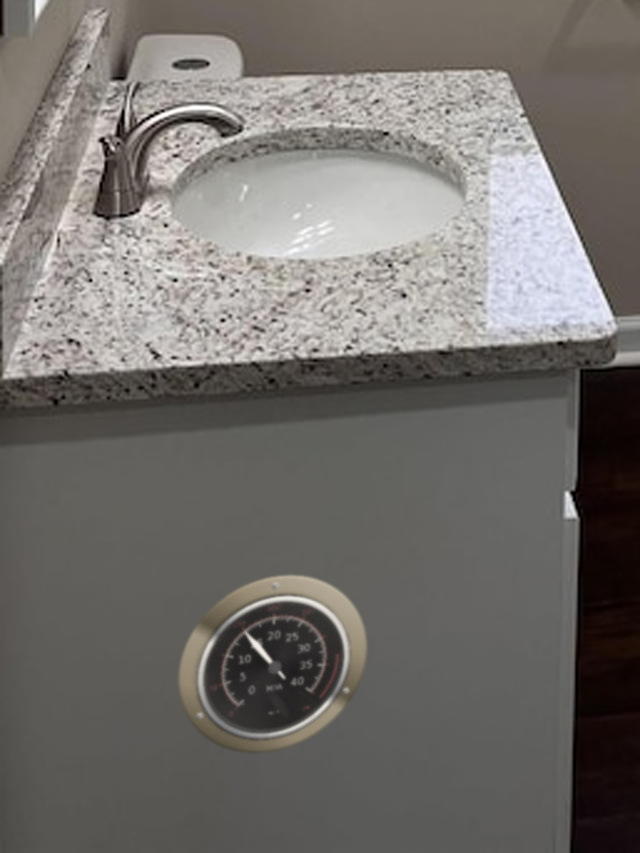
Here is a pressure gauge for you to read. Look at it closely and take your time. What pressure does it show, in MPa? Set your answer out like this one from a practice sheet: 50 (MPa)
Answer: 15 (MPa)
